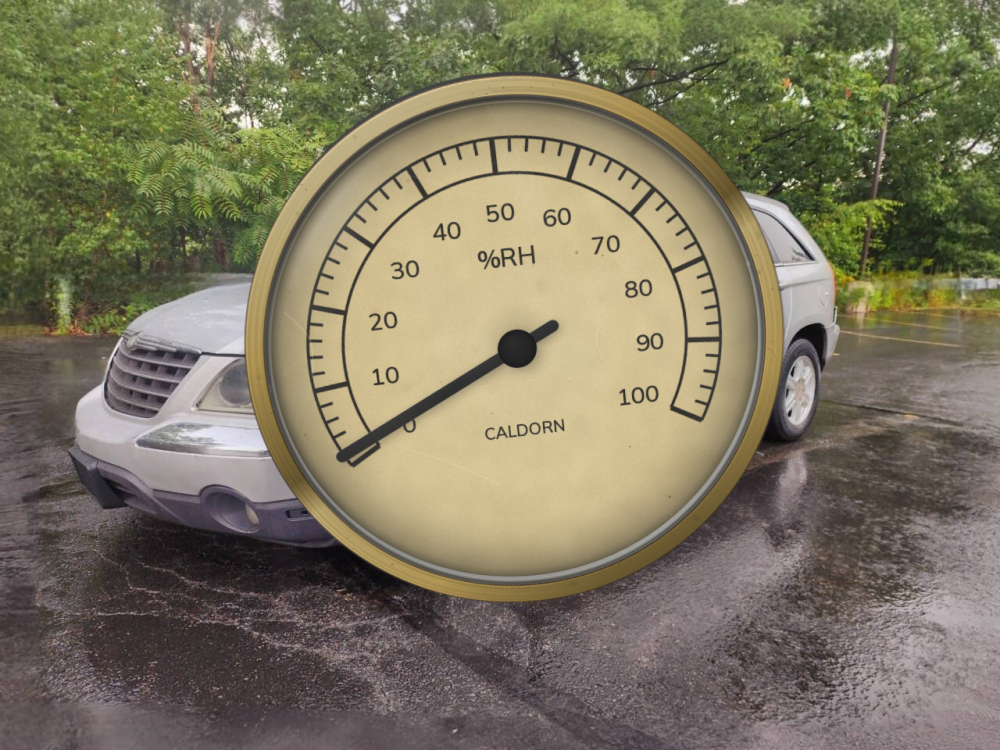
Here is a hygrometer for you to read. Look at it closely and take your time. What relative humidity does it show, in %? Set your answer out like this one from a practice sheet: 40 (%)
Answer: 2 (%)
